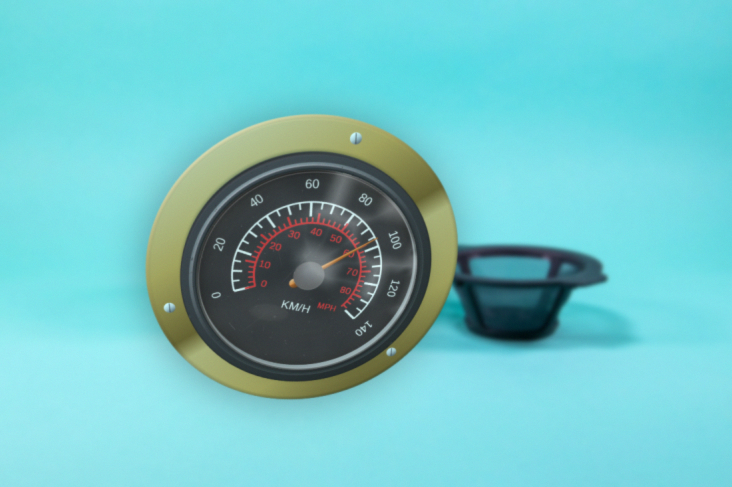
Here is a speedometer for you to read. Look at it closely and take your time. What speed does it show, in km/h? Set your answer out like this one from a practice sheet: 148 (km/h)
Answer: 95 (km/h)
